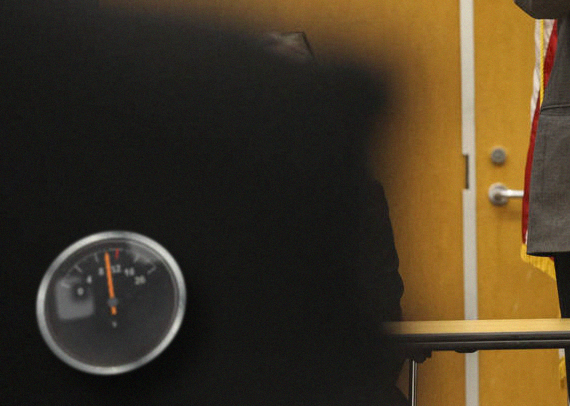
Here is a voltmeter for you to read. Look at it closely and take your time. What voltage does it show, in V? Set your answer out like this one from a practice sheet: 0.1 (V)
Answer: 10 (V)
